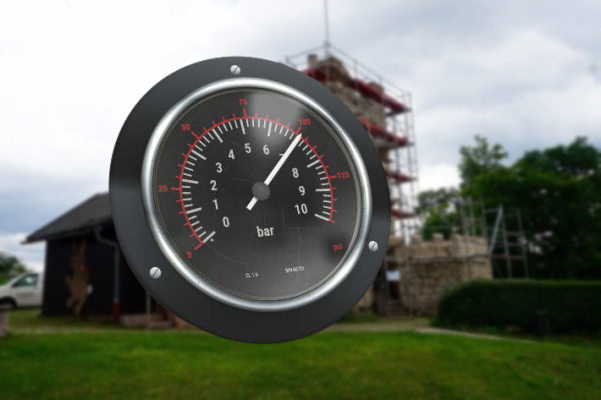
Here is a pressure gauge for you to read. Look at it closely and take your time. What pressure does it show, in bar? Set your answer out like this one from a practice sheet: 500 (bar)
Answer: 7 (bar)
